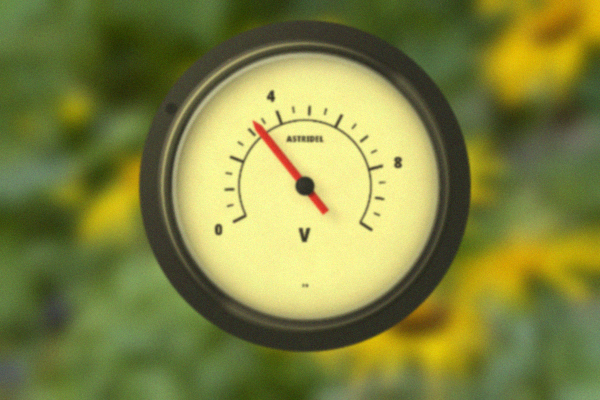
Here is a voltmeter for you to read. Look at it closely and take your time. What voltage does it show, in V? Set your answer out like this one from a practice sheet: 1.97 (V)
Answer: 3.25 (V)
